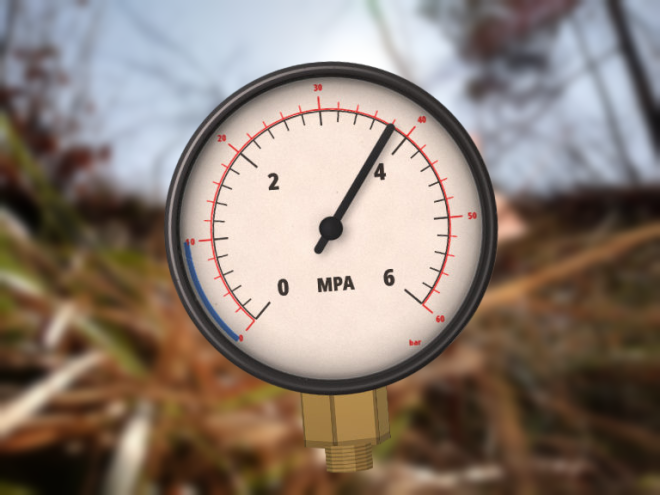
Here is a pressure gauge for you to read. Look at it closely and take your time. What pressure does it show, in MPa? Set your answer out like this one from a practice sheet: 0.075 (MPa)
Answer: 3.8 (MPa)
